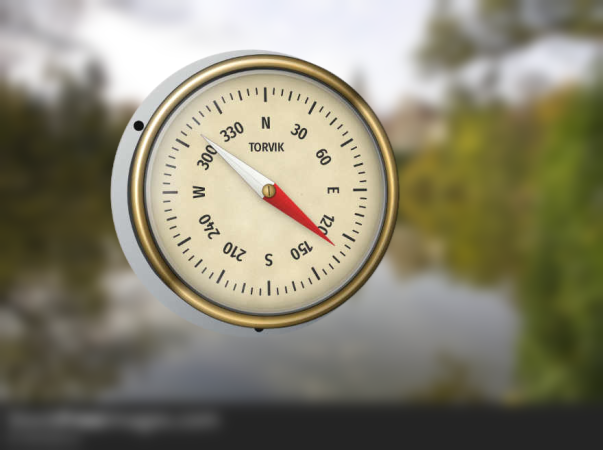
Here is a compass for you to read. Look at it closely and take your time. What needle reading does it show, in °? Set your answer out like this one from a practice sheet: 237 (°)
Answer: 130 (°)
